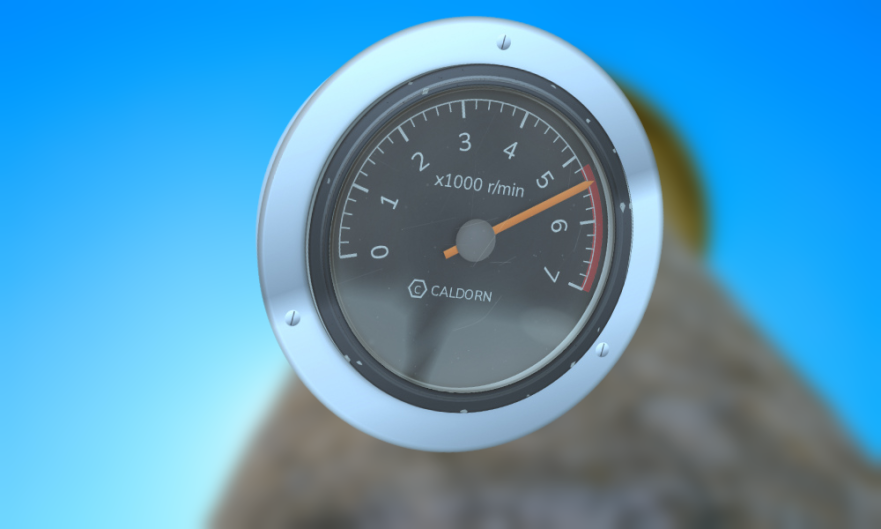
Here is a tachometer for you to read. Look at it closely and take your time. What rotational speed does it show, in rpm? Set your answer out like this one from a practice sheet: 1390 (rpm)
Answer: 5400 (rpm)
